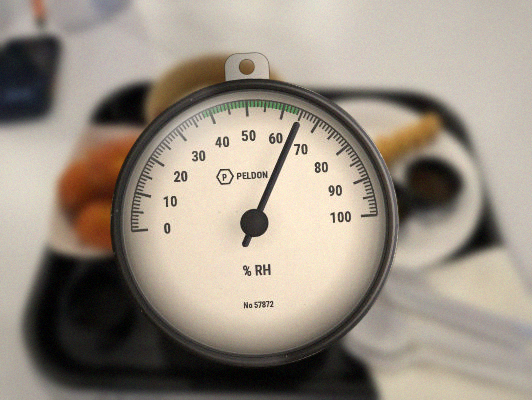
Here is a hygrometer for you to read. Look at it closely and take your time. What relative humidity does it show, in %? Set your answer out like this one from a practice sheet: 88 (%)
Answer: 65 (%)
